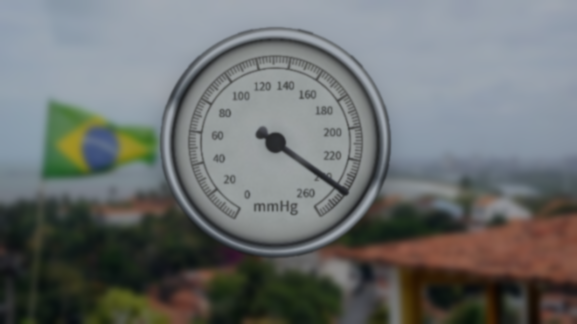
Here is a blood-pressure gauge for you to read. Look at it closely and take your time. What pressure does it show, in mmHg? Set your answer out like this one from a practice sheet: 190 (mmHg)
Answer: 240 (mmHg)
